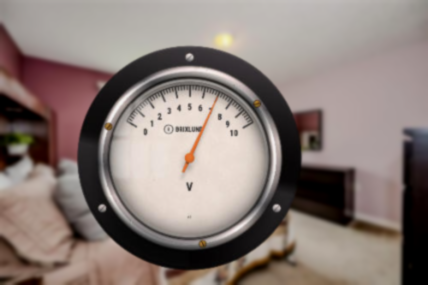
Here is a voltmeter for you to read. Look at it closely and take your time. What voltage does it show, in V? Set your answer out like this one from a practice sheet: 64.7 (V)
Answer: 7 (V)
